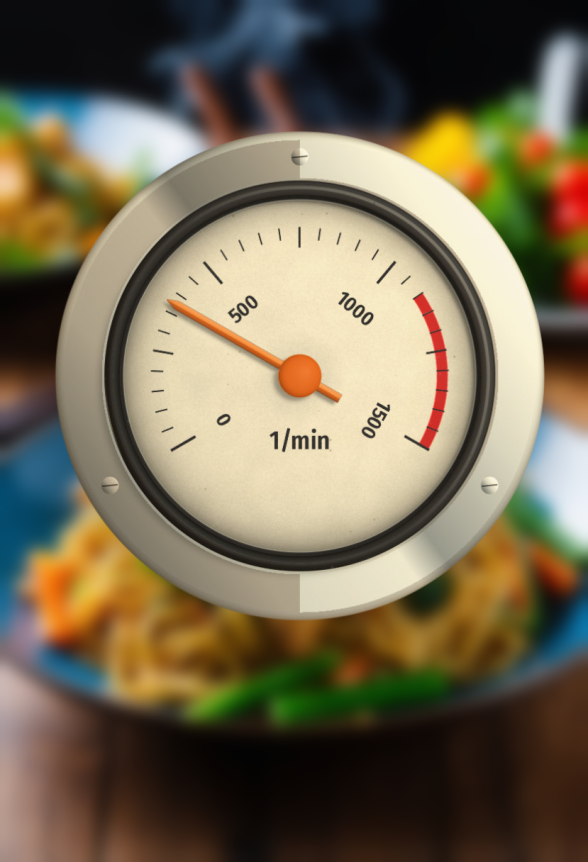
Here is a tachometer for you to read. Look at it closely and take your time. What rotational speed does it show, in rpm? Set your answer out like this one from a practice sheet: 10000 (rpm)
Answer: 375 (rpm)
